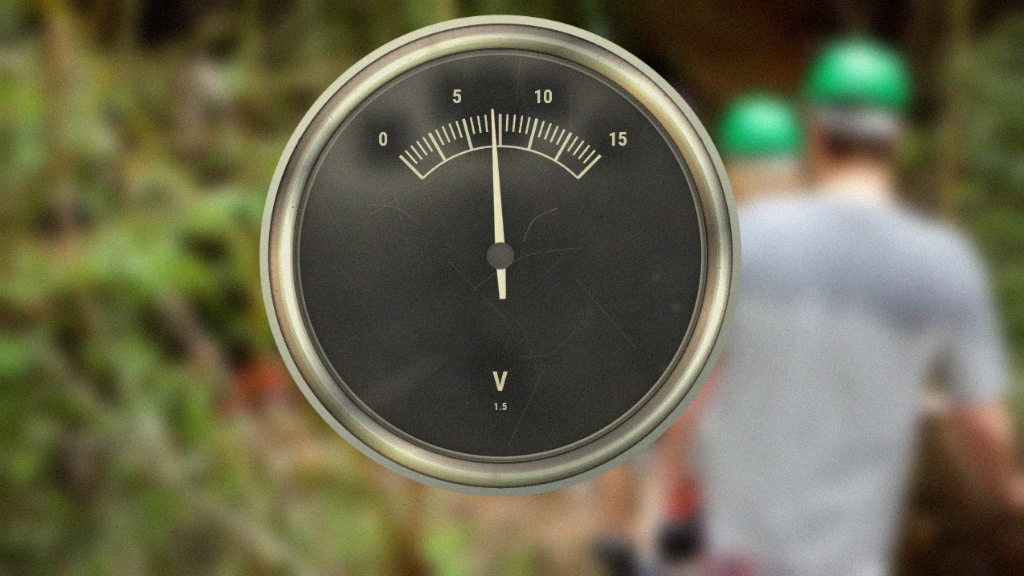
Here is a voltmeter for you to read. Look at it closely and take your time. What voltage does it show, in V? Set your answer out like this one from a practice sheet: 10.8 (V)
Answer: 7 (V)
